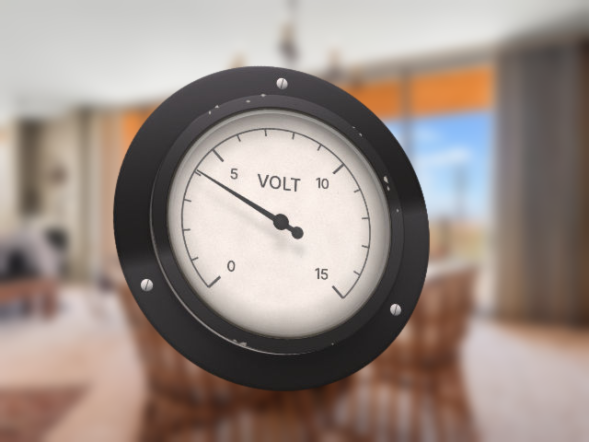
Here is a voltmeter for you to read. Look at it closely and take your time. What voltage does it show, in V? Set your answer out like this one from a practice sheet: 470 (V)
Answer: 4 (V)
